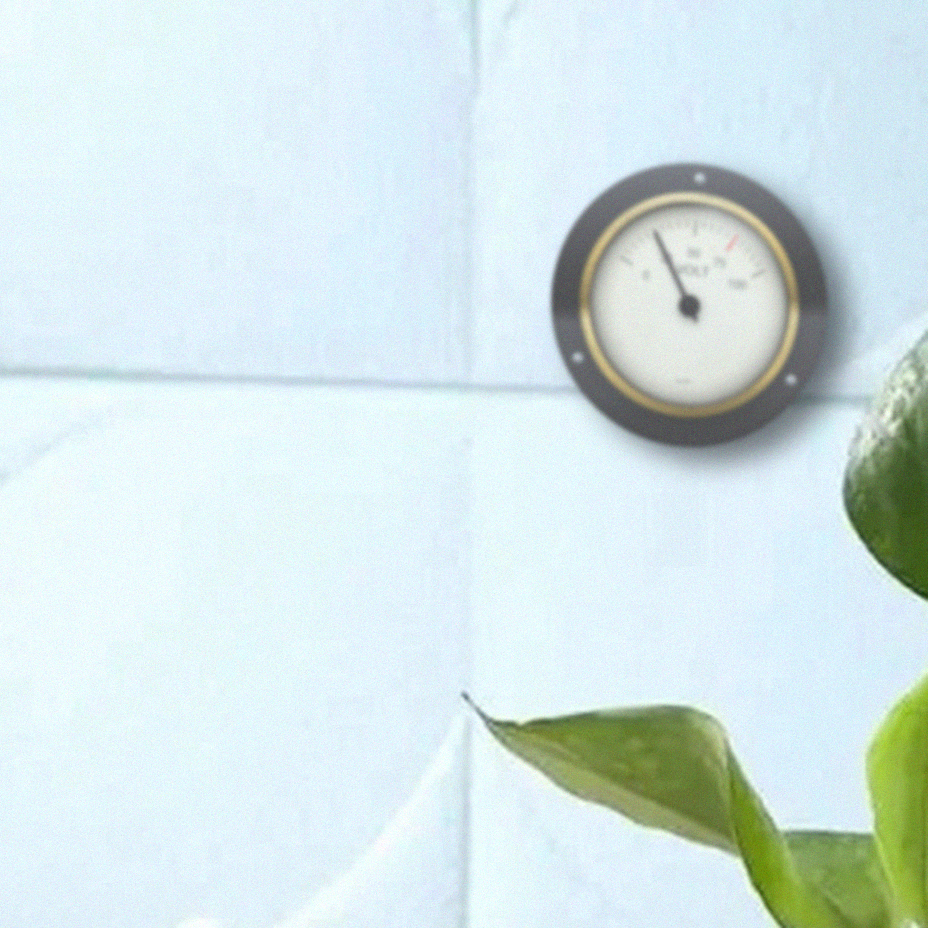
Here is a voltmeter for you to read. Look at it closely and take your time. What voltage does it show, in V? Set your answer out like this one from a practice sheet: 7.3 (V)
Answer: 25 (V)
